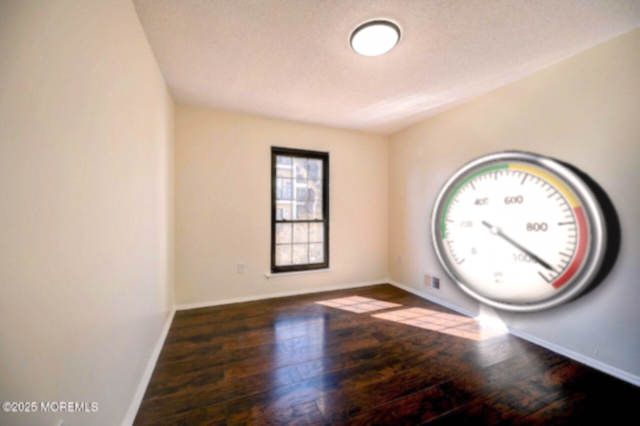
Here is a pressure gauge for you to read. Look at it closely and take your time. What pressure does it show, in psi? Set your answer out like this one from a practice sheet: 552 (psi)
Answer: 960 (psi)
